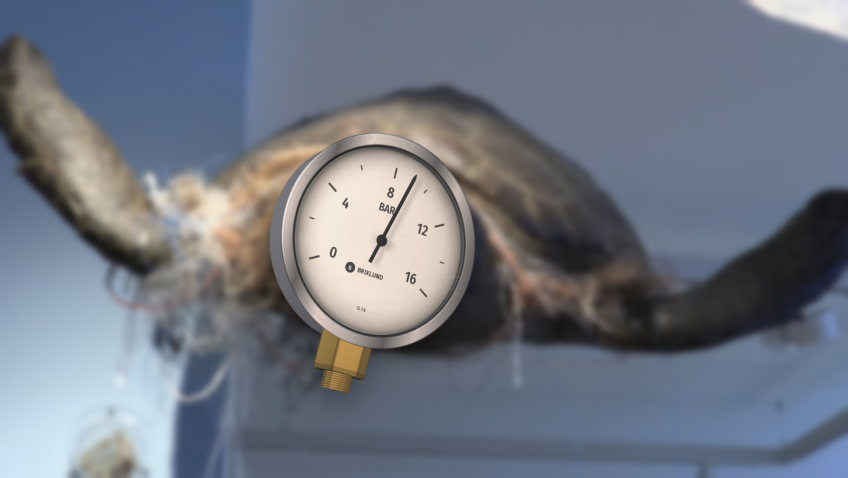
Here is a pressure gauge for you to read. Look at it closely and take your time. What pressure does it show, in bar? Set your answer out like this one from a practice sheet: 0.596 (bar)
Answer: 9 (bar)
